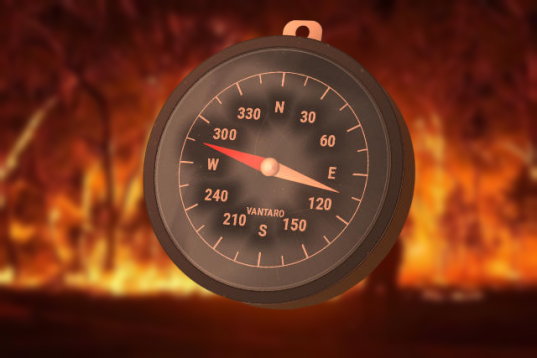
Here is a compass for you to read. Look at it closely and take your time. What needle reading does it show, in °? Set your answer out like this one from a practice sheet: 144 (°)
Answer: 285 (°)
